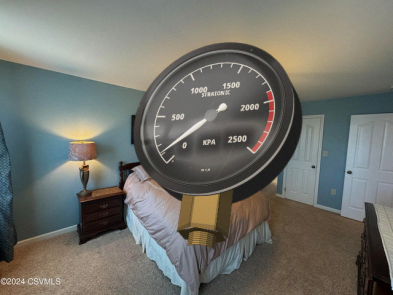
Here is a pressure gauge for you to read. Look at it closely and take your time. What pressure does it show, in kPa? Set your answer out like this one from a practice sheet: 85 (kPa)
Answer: 100 (kPa)
